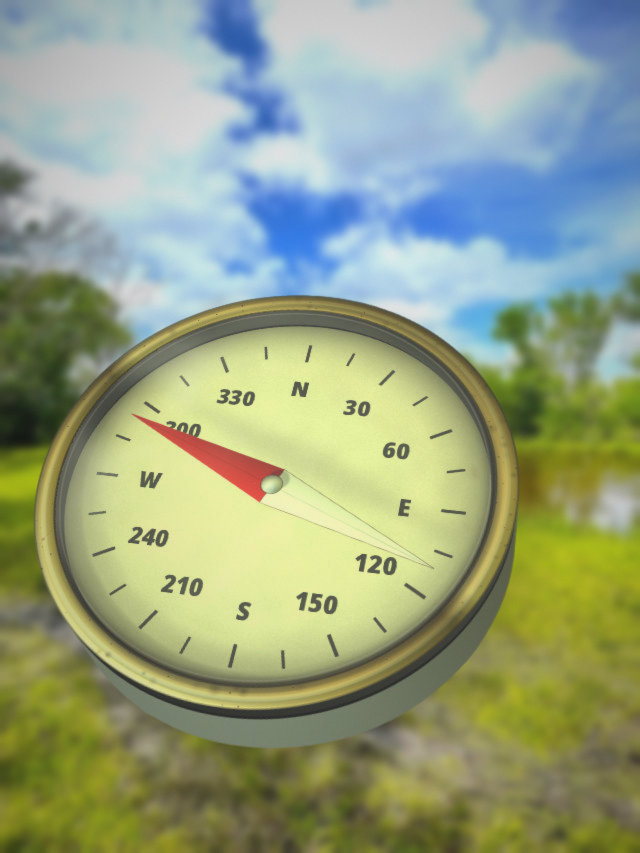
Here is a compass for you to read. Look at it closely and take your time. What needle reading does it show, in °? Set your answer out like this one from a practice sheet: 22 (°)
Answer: 292.5 (°)
